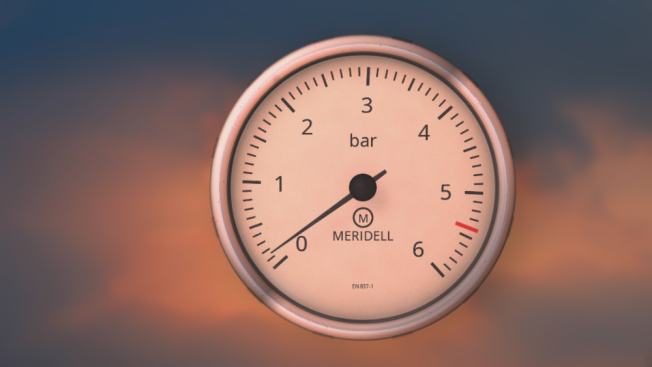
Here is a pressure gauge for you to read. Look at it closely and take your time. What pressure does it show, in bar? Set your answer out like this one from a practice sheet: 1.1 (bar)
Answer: 0.15 (bar)
